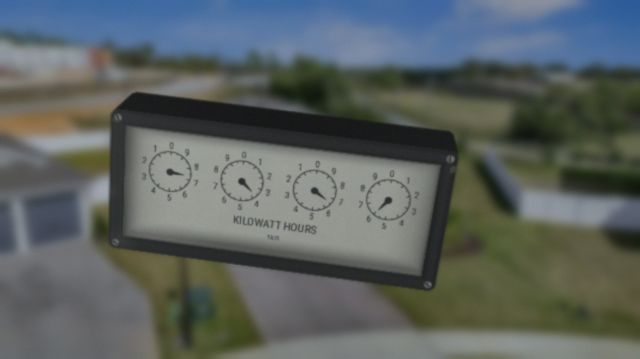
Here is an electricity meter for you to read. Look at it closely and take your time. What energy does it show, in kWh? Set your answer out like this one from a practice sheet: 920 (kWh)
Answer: 7366 (kWh)
